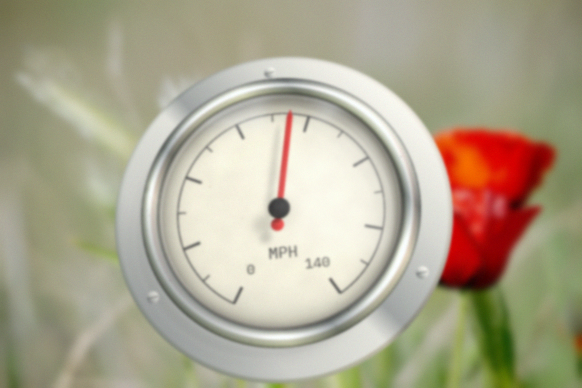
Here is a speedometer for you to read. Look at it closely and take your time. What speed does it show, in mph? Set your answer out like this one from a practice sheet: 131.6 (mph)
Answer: 75 (mph)
